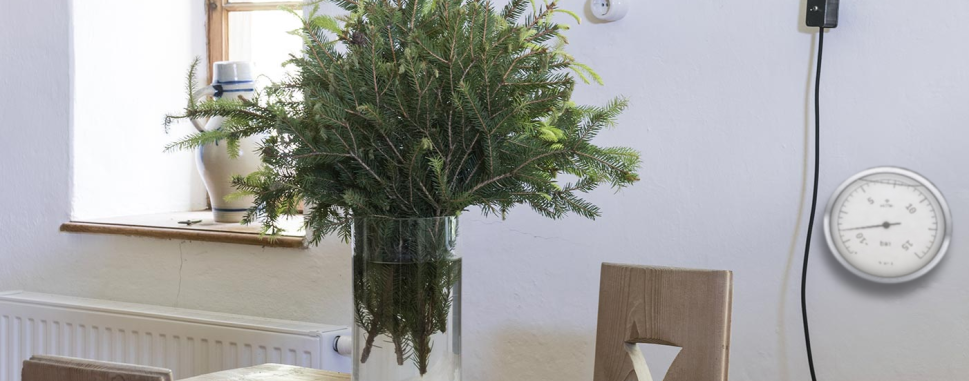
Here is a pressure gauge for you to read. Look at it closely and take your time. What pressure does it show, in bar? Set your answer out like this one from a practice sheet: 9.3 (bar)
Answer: 1 (bar)
